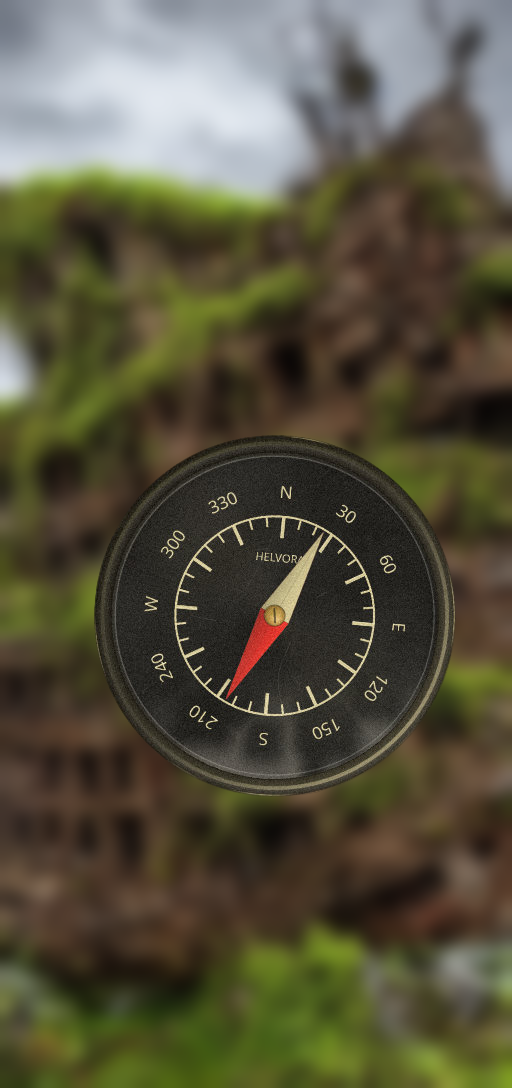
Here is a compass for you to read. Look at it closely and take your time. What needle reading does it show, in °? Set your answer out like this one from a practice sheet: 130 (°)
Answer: 205 (°)
